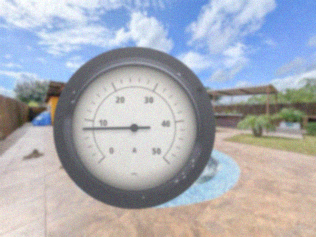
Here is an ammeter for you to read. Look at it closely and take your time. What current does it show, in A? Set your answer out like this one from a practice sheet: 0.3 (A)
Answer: 8 (A)
